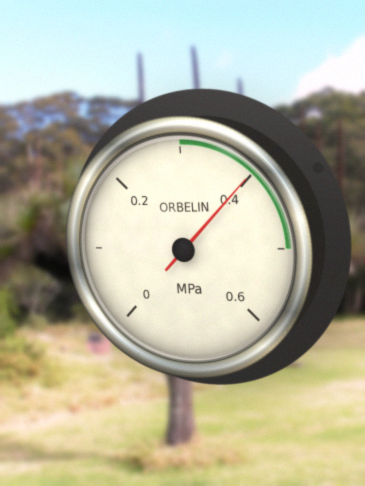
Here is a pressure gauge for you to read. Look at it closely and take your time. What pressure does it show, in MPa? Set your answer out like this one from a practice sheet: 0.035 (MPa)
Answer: 0.4 (MPa)
